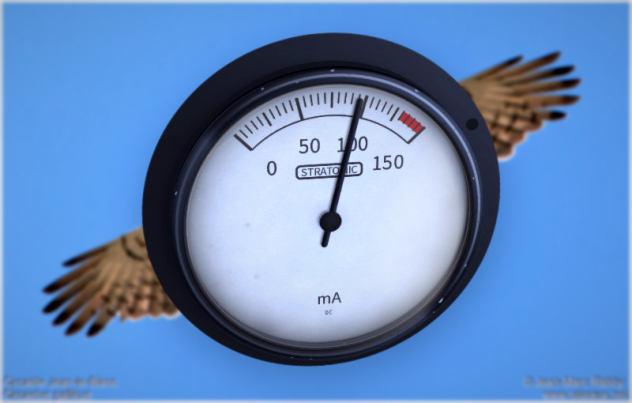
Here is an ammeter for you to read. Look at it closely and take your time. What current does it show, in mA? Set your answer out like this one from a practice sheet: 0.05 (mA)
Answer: 95 (mA)
